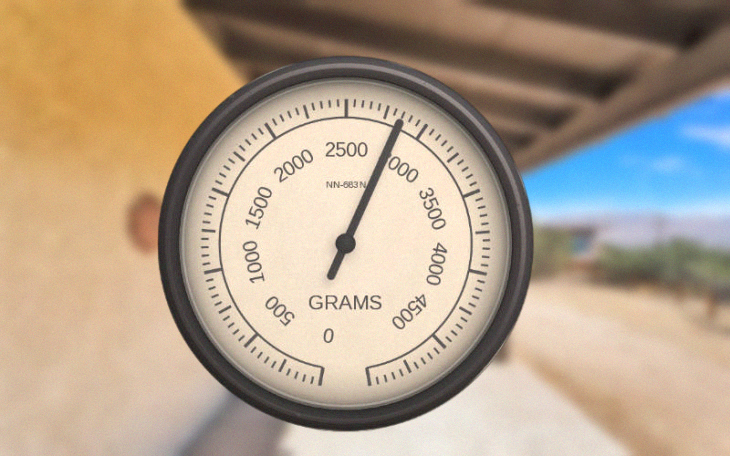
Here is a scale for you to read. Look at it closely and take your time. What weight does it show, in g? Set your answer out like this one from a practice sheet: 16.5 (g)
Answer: 2850 (g)
